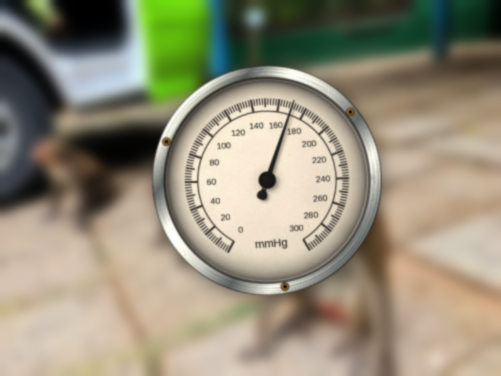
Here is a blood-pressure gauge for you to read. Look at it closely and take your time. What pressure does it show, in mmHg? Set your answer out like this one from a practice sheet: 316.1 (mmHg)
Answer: 170 (mmHg)
